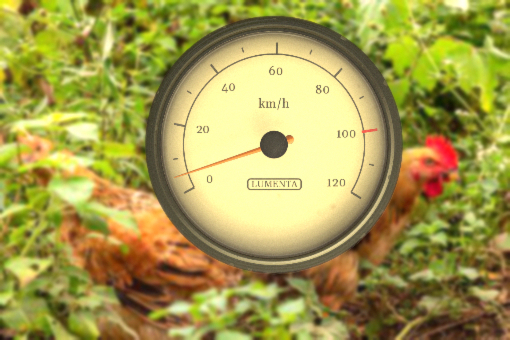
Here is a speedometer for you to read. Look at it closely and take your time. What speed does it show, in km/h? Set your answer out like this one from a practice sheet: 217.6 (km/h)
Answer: 5 (km/h)
